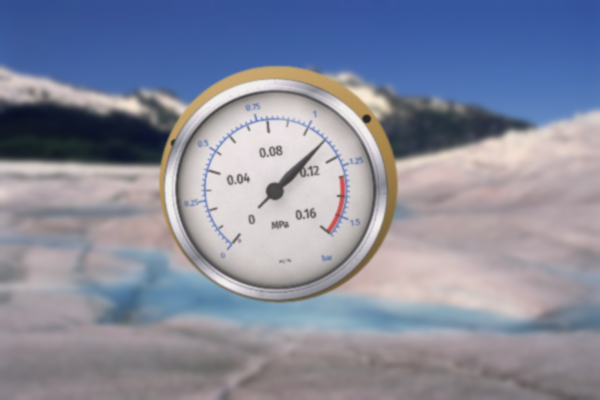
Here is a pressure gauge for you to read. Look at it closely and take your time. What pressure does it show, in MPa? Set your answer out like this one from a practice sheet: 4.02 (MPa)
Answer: 0.11 (MPa)
